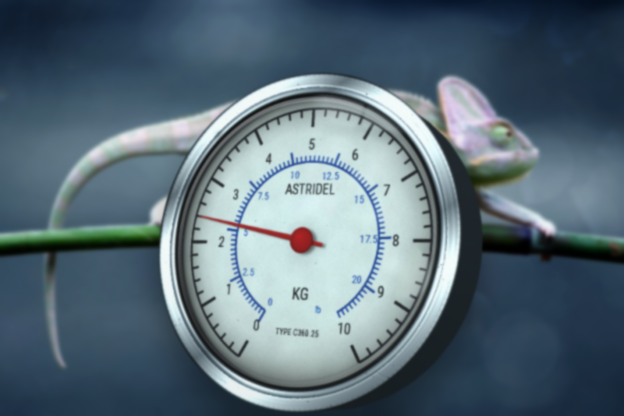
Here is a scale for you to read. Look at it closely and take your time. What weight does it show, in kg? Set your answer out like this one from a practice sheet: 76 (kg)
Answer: 2.4 (kg)
